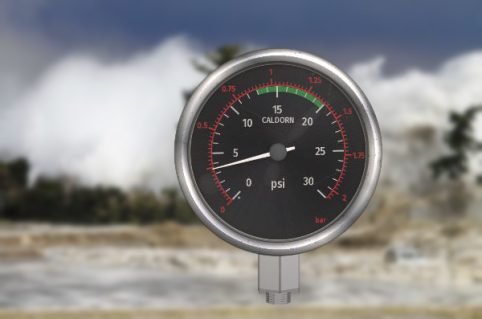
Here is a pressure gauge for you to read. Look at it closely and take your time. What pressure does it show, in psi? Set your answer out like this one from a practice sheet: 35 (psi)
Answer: 3.5 (psi)
